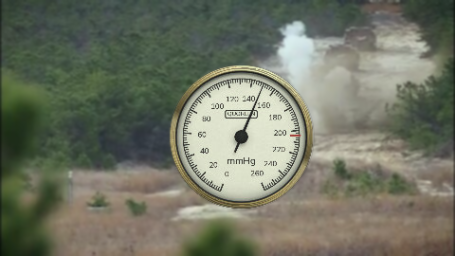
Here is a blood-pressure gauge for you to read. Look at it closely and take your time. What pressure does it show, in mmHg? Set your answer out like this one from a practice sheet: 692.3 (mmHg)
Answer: 150 (mmHg)
